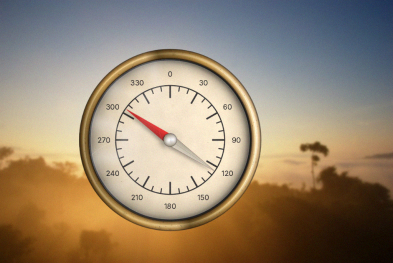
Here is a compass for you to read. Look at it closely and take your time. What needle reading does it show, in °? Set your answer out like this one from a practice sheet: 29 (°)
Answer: 305 (°)
